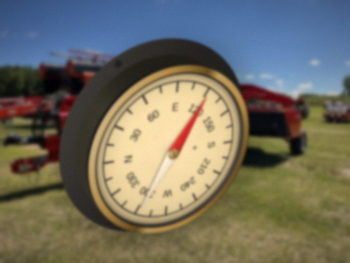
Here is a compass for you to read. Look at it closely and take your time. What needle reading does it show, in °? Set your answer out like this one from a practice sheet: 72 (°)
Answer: 120 (°)
